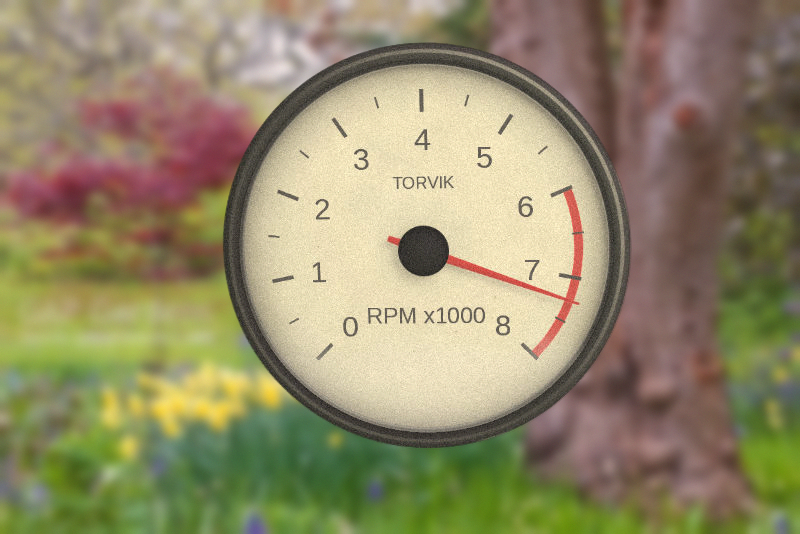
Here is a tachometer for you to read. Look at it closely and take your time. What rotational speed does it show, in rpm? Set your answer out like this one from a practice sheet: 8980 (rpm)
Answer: 7250 (rpm)
